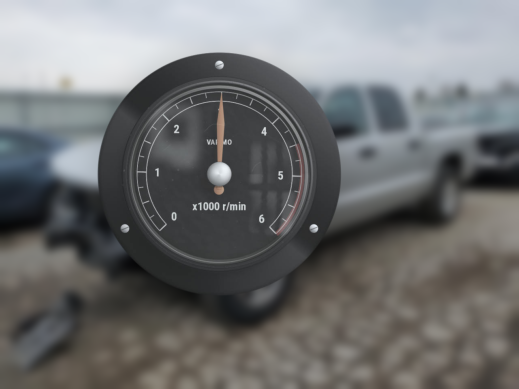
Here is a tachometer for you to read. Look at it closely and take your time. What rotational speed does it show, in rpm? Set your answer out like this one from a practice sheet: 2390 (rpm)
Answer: 3000 (rpm)
